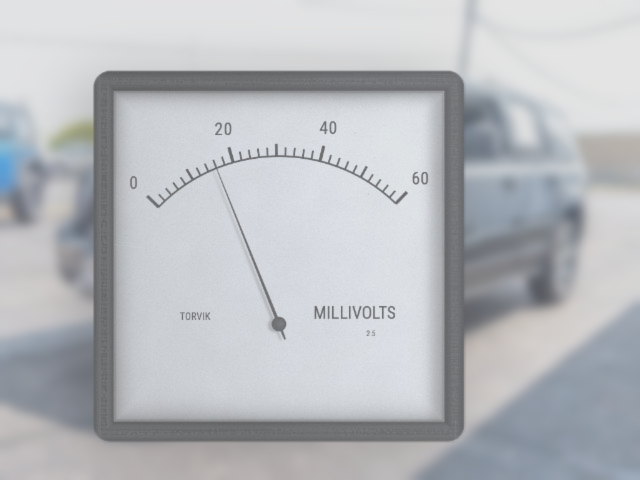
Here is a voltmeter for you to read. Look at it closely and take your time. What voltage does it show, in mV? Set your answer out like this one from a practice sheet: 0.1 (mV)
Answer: 16 (mV)
